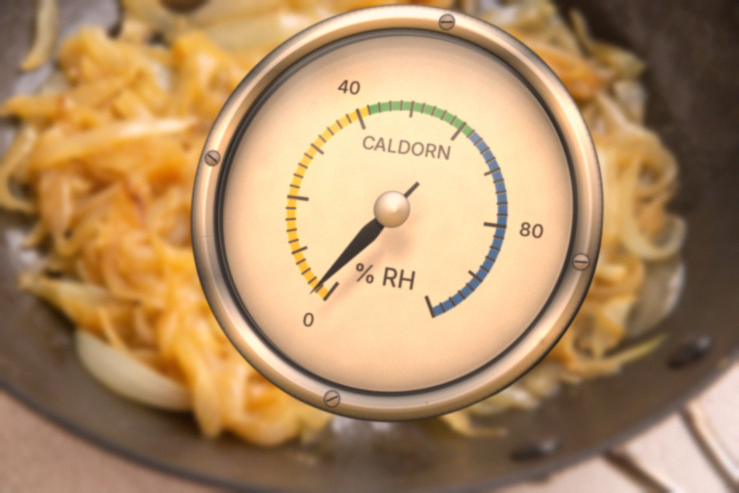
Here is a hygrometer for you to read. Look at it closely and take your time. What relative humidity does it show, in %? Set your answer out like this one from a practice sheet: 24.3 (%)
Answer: 2 (%)
